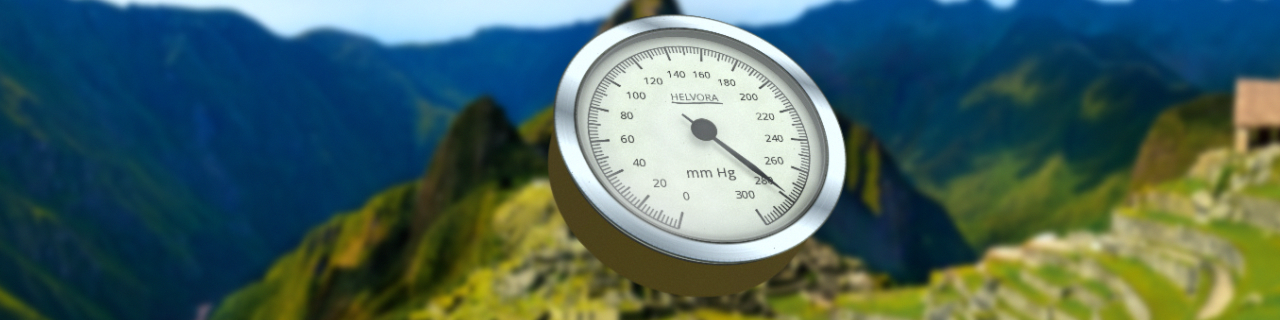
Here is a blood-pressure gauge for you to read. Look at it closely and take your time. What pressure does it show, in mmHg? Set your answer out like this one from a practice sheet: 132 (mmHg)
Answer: 280 (mmHg)
